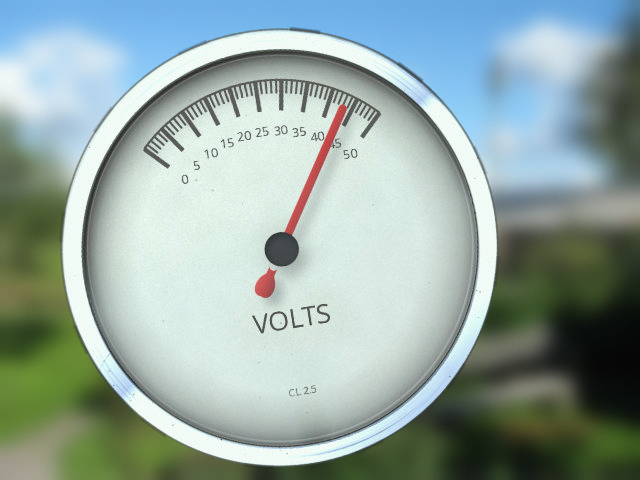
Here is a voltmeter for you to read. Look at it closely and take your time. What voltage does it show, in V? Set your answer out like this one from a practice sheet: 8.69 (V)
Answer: 43 (V)
